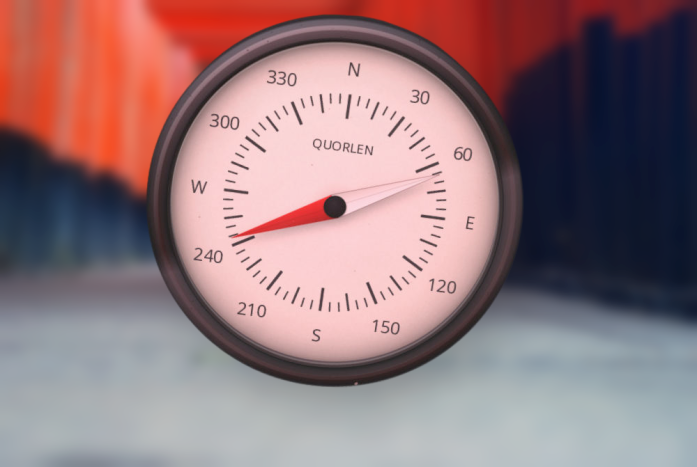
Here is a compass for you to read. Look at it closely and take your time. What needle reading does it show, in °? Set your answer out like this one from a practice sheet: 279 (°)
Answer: 245 (°)
